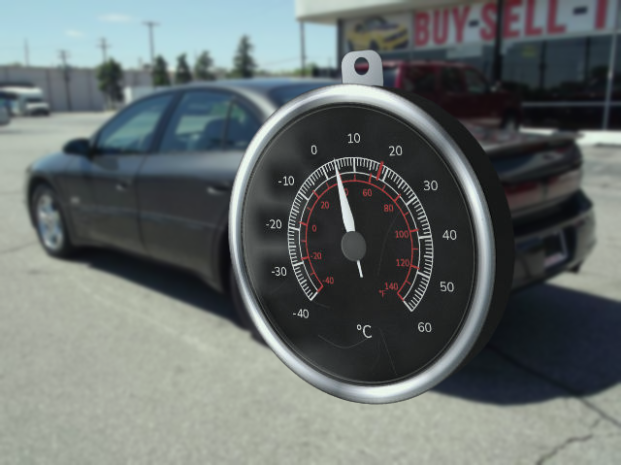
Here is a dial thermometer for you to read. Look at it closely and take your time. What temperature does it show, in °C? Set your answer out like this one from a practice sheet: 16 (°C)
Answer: 5 (°C)
